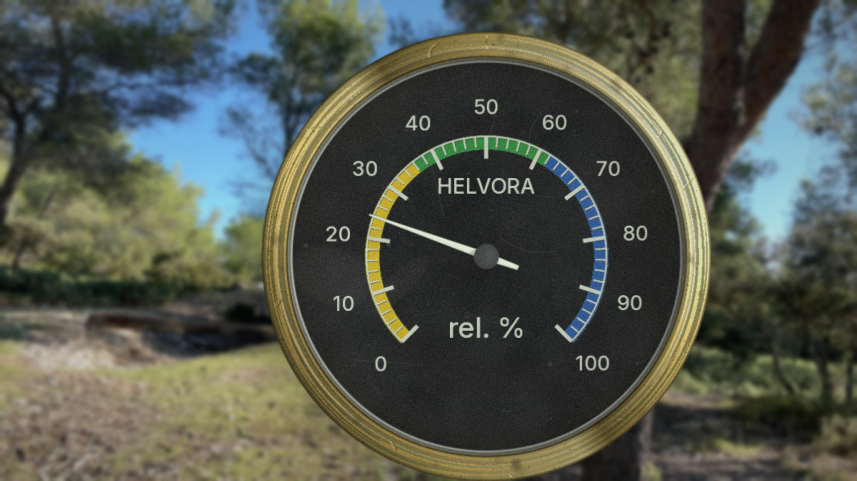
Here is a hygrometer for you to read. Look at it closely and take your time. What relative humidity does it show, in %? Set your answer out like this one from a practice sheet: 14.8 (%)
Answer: 24 (%)
